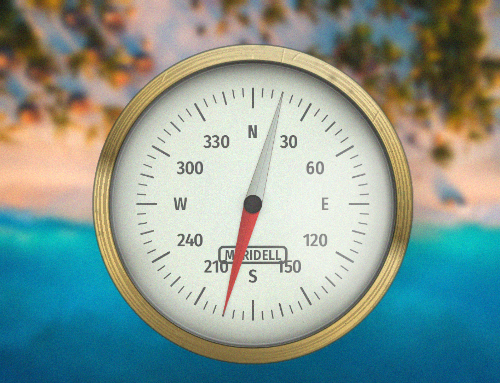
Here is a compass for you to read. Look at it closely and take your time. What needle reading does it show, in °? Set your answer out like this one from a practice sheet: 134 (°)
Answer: 195 (°)
